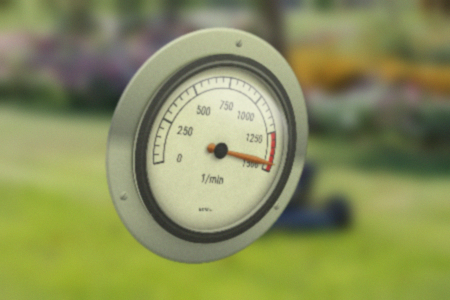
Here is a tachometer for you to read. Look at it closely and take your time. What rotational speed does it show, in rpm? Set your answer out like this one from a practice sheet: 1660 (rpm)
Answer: 1450 (rpm)
